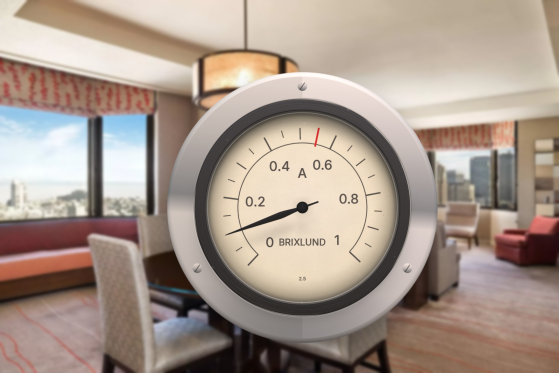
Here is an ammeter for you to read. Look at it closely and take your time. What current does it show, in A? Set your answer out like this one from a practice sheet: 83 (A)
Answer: 0.1 (A)
